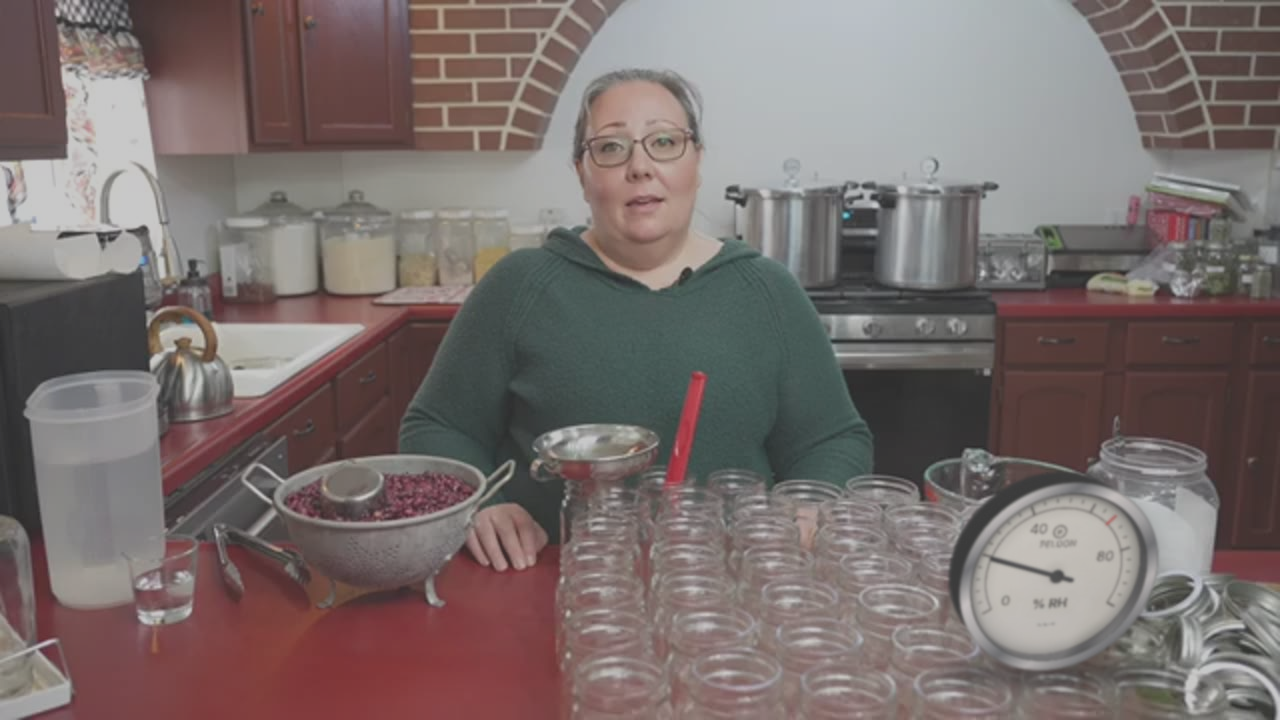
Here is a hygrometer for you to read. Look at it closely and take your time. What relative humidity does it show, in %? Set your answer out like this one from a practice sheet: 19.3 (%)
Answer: 20 (%)
